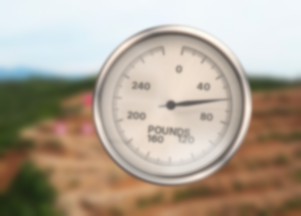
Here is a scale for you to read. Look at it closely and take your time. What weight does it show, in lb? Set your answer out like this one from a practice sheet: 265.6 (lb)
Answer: 60 (lb)
